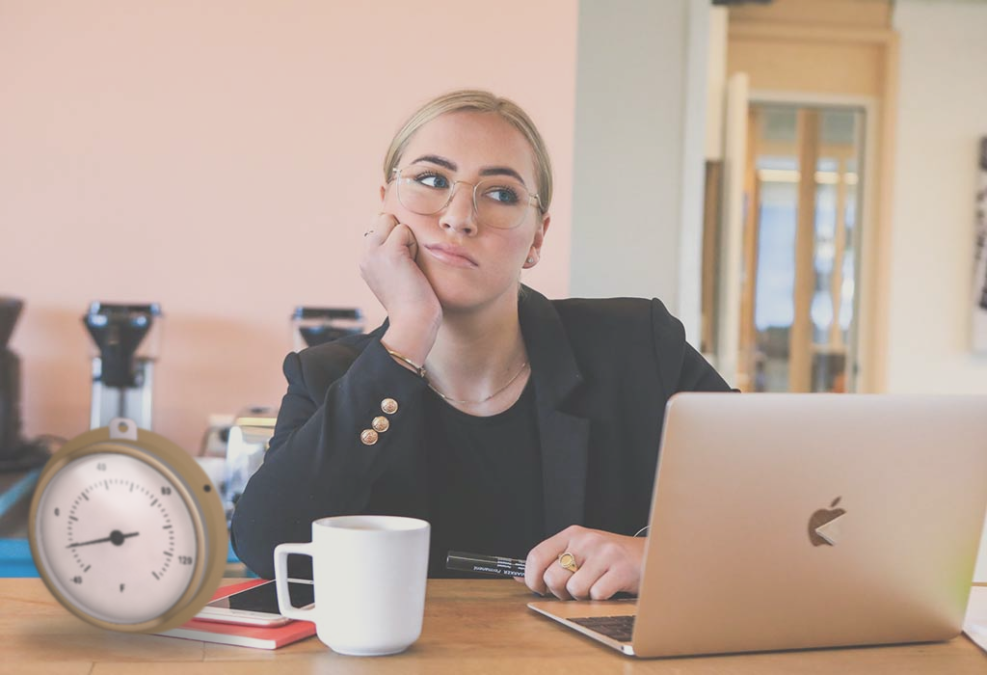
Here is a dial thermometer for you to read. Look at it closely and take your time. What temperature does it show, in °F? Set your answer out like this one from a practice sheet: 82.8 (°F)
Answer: -20 (°F)
